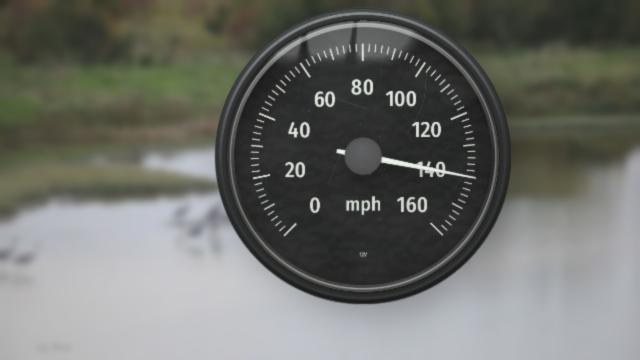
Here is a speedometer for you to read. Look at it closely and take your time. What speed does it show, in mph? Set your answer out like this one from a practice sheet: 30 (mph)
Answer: 140 (mph)
